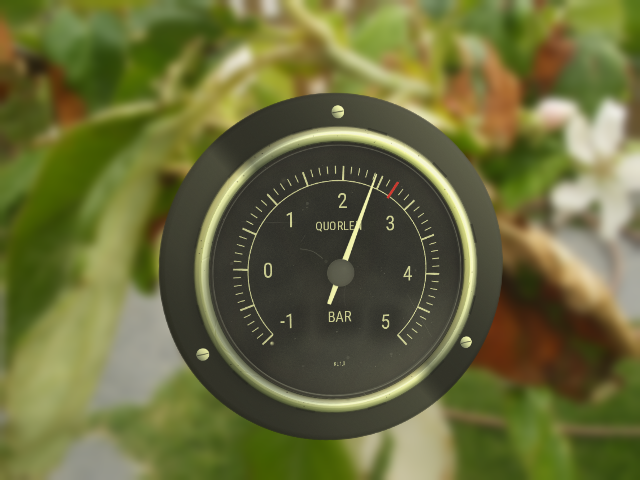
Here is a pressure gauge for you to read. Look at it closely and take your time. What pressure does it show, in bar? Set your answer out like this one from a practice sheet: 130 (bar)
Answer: 2.4 (bar)
